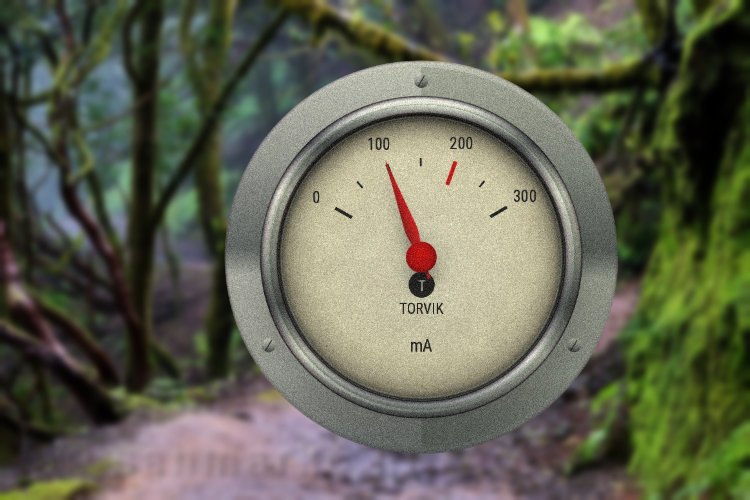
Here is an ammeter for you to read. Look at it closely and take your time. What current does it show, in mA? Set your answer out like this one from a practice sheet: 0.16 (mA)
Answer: 100 (mA)
